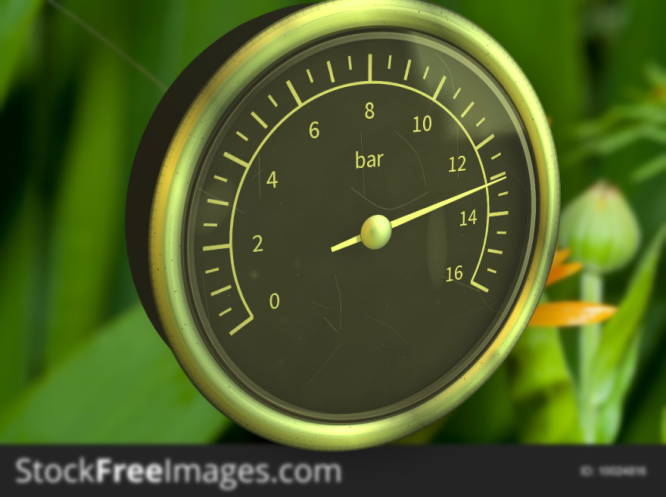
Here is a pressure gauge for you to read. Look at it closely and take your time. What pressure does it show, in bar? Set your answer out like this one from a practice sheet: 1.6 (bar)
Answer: 13 (bar)
